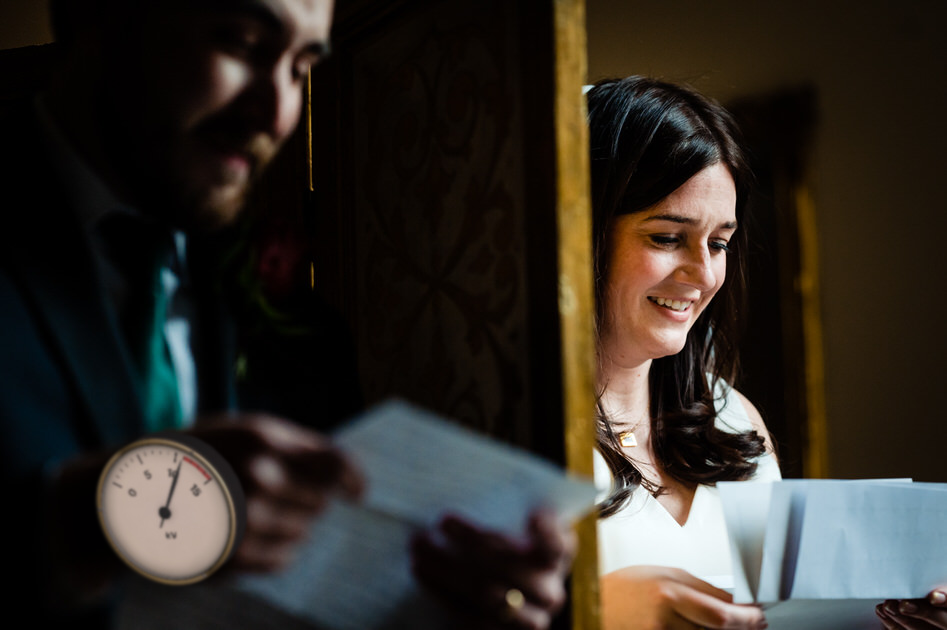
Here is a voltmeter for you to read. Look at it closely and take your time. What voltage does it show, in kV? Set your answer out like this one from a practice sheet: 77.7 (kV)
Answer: 11 (kV)
